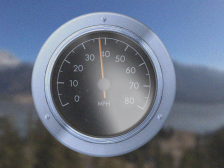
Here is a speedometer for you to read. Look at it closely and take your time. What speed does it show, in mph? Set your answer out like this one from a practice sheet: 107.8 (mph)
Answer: 37.5 (mph)
